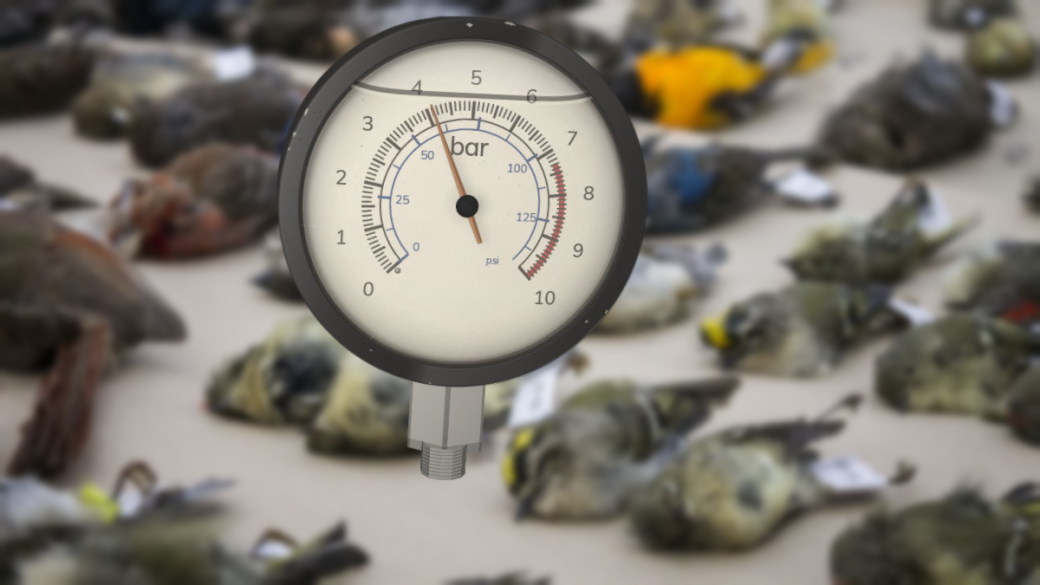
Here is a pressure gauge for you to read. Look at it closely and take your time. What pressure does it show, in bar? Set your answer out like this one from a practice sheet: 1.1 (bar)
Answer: 4.1 (bar)
